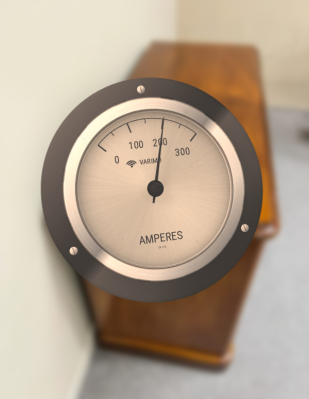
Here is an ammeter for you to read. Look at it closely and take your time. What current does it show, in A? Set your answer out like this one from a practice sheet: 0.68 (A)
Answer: 200 (A)
